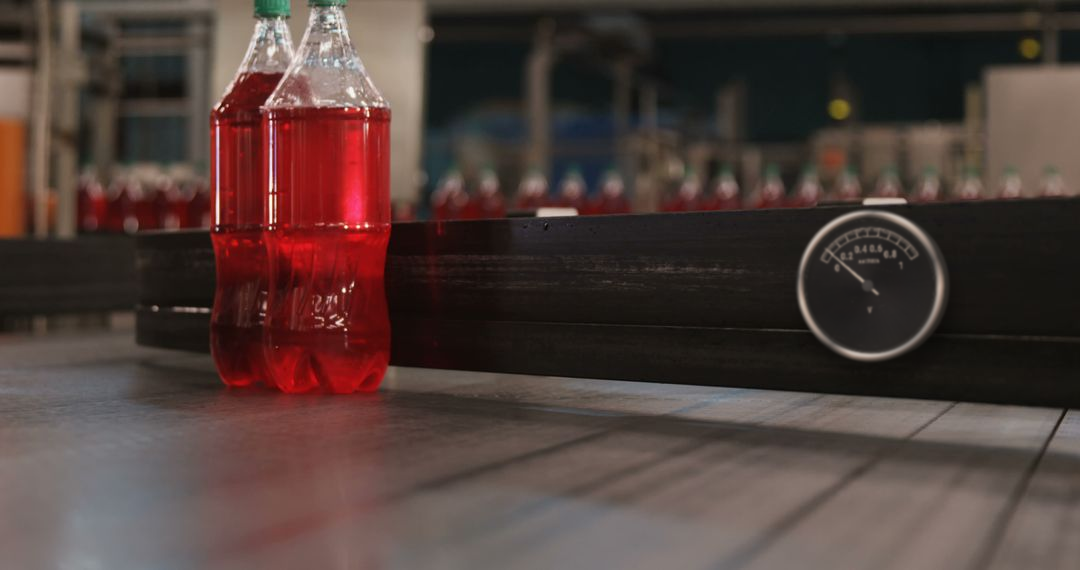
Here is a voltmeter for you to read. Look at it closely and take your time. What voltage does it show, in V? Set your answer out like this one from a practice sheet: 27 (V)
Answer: 0.1 (V)
